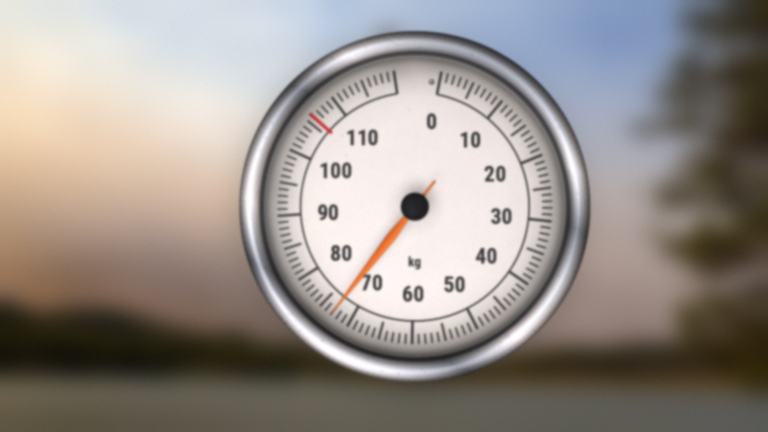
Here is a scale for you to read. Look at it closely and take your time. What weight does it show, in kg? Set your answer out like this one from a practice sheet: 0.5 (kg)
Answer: 73 (kg)
